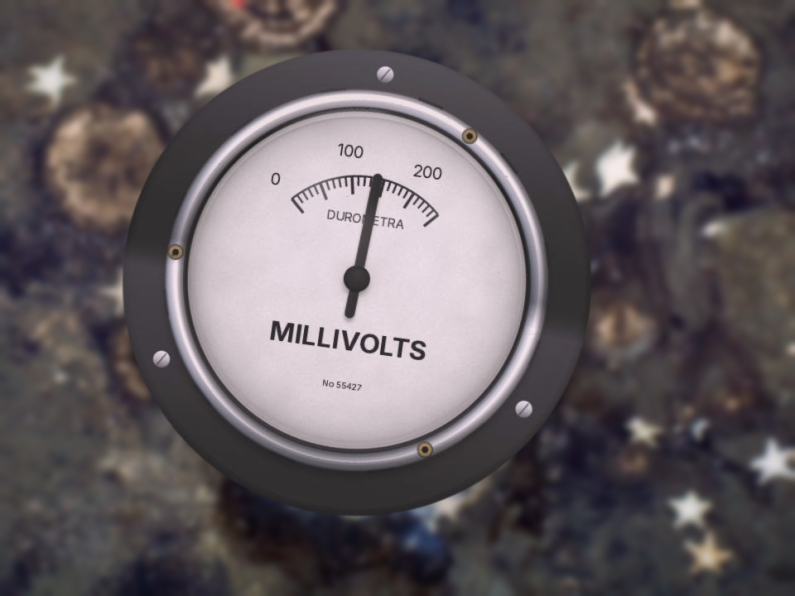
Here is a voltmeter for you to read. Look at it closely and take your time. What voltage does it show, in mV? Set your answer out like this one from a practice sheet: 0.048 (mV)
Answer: 140 (mV)
